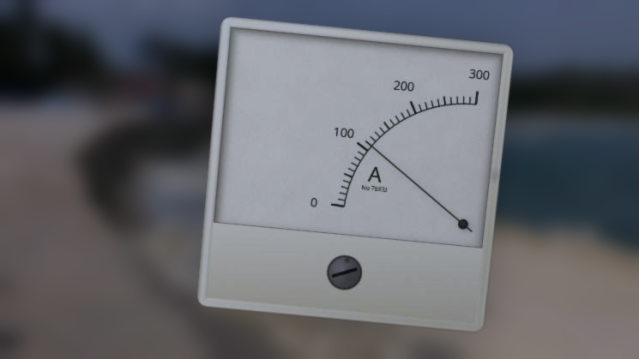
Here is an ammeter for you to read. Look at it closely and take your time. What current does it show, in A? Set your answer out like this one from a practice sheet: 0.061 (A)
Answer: 110 (A)
